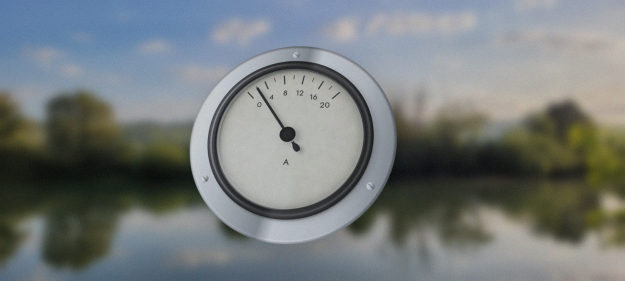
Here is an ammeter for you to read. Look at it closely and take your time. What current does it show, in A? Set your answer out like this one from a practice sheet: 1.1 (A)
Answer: 2 (A)
